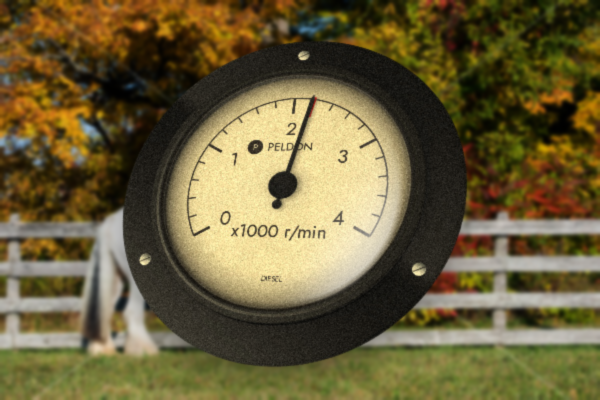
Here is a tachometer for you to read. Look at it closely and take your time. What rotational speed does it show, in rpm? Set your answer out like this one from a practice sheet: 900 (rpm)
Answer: 2200 (rpm)
